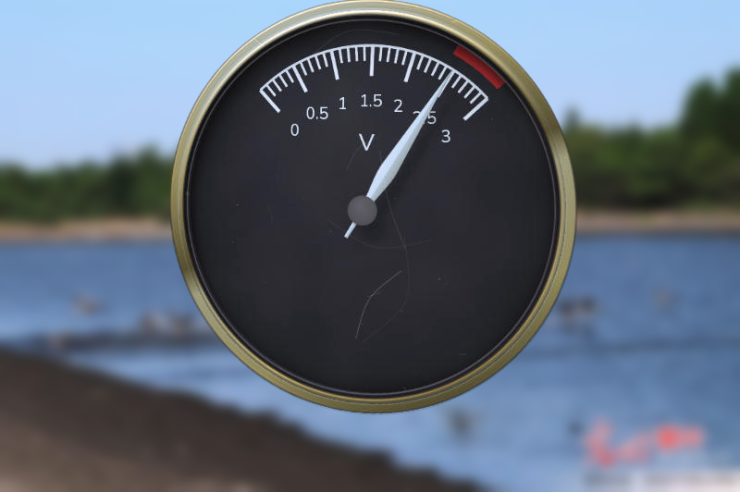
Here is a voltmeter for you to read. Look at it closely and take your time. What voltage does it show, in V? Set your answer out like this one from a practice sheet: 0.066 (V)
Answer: 2.5 (V)
